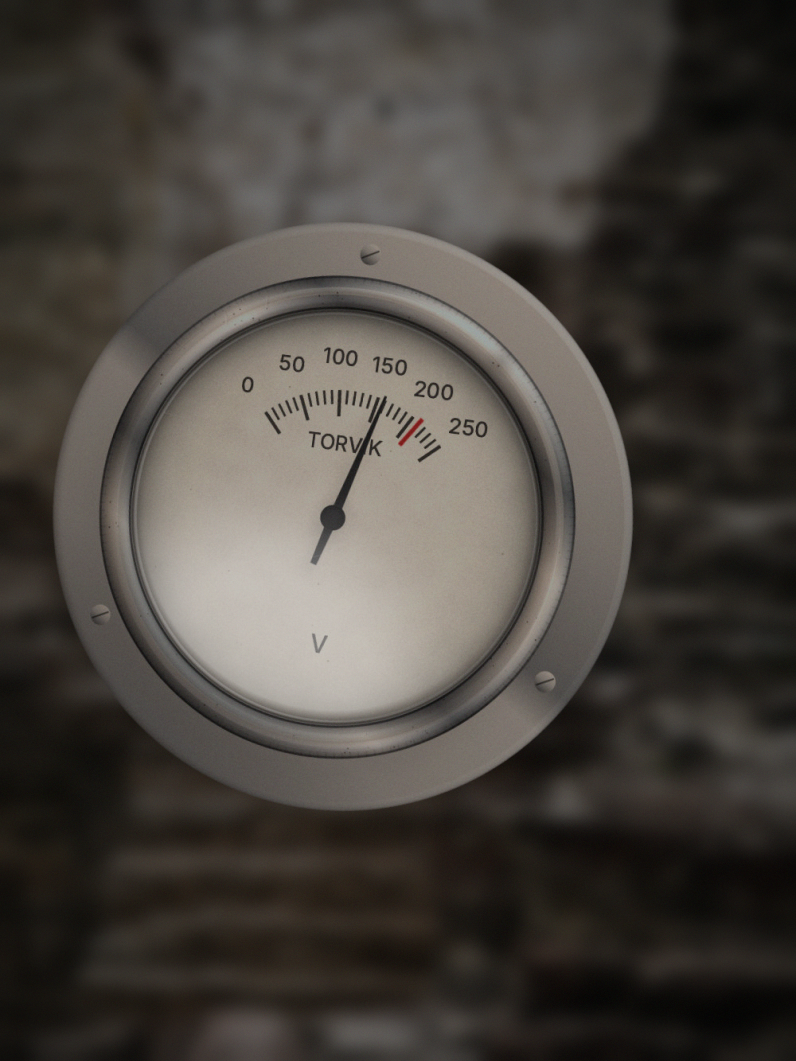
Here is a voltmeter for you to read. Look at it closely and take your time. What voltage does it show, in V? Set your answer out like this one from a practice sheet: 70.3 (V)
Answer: 160 (V)
